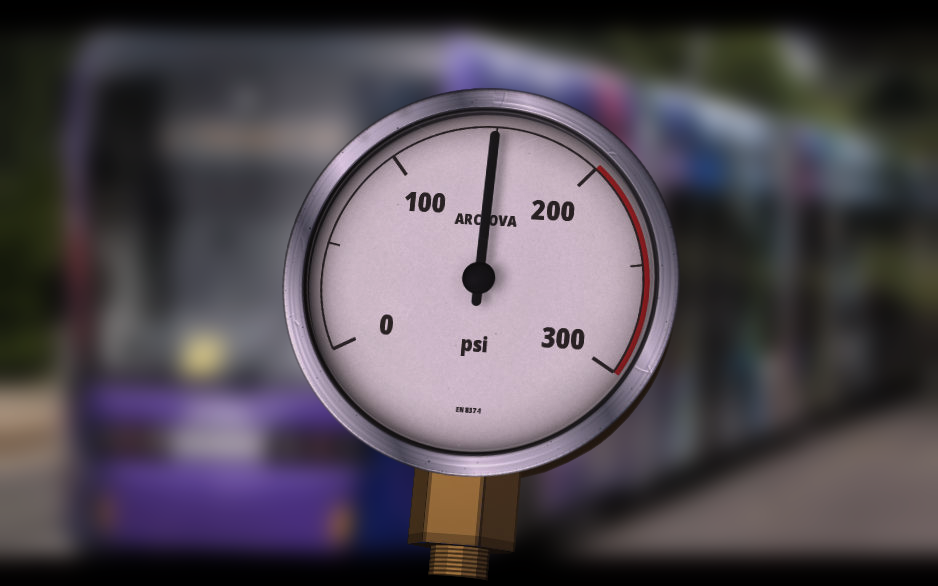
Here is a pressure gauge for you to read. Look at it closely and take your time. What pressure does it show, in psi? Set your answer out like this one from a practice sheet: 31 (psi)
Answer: 150 (psi)
